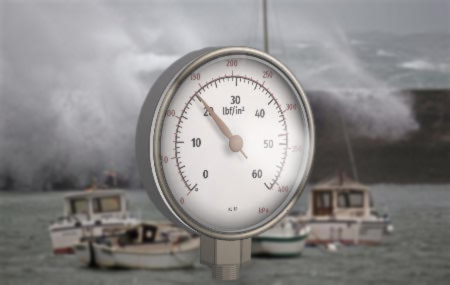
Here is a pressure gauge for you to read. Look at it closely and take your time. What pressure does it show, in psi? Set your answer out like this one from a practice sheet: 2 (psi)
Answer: 20 (psi)
